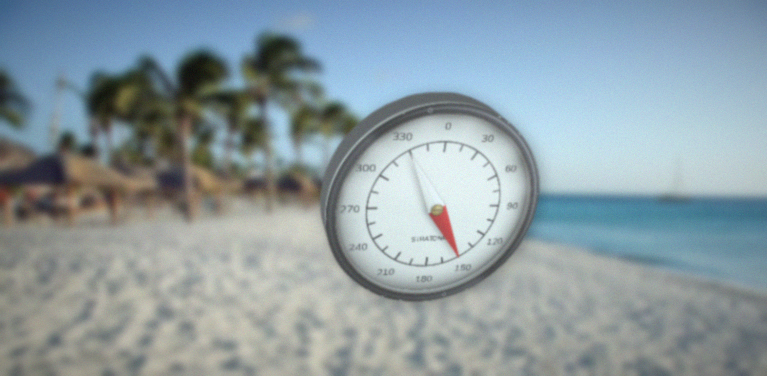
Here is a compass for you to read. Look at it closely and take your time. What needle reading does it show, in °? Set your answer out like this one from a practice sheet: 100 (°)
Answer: 150 (°)
